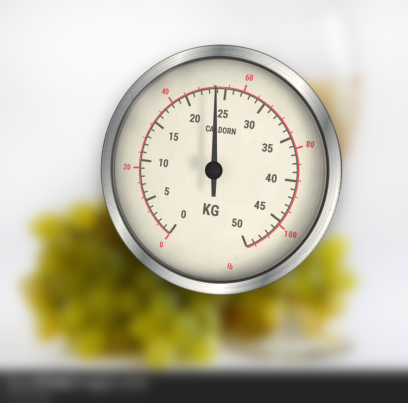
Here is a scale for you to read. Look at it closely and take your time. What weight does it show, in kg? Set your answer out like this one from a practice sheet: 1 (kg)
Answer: 24 (kg)
